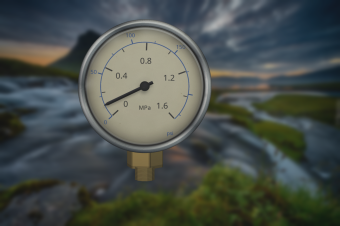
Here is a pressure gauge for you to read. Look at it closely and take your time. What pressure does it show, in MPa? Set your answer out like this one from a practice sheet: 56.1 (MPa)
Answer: 0.1 (MPa)
